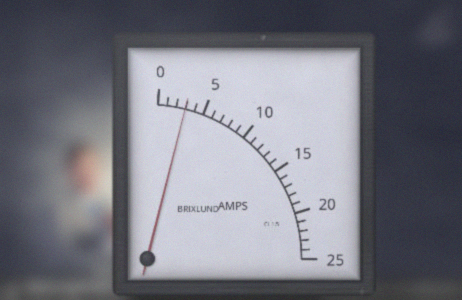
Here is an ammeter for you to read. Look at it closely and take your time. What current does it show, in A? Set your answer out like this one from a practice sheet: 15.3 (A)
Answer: 3 (A)
